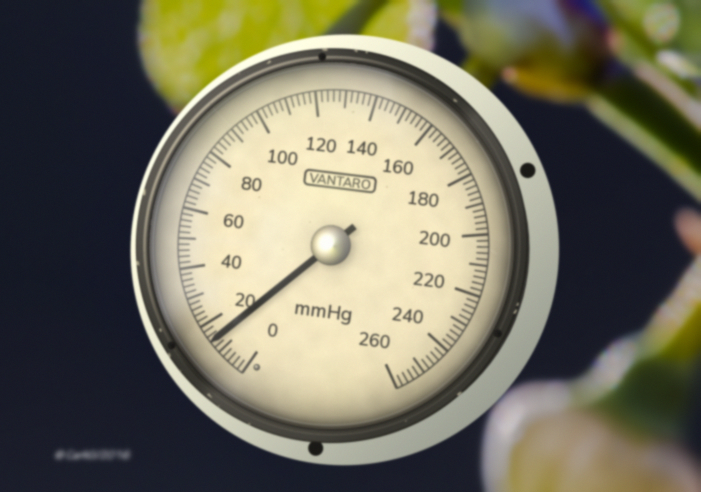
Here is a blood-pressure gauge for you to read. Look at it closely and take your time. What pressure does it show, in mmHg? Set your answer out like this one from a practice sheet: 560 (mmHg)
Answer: 14 (mmHg)
